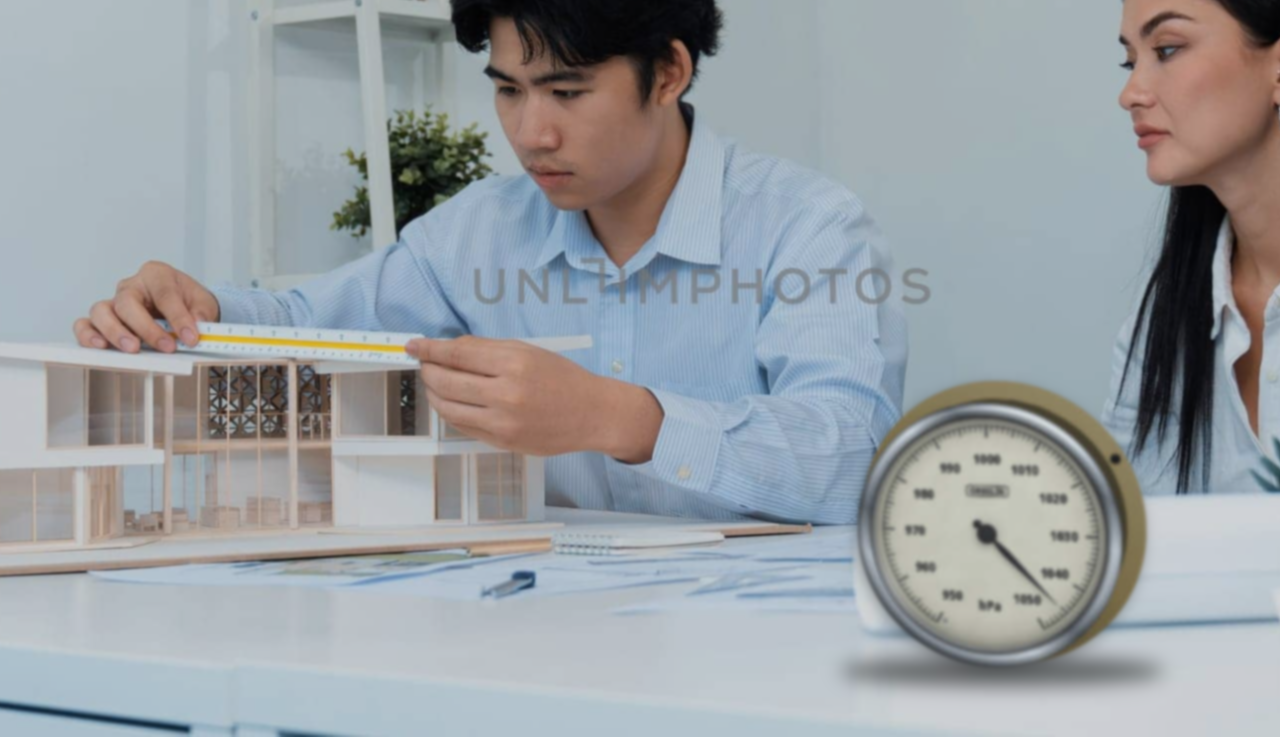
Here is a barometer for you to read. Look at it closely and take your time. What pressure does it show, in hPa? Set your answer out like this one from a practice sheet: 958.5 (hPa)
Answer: 1045 (hPa)
